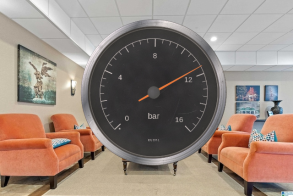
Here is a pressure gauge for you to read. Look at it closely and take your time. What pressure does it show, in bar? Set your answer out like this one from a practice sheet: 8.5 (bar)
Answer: 11.5 (bar)
